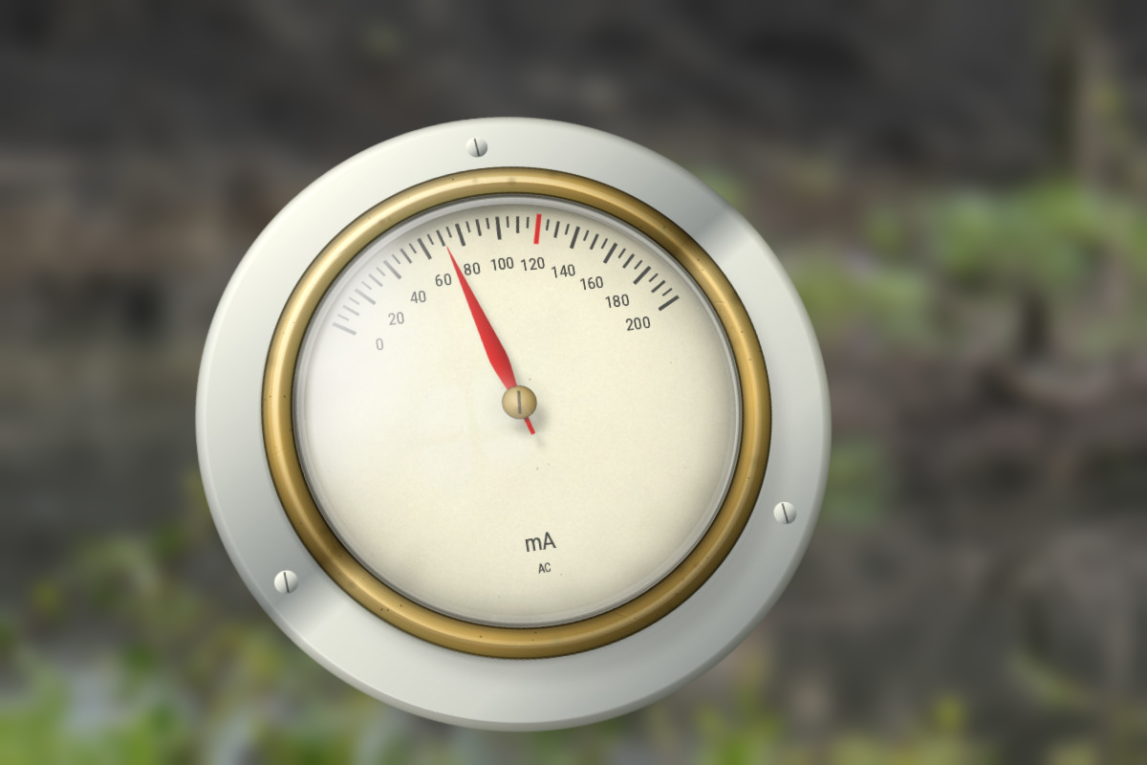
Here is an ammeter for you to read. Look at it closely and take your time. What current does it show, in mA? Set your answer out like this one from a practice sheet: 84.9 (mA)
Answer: 70 (mA)
